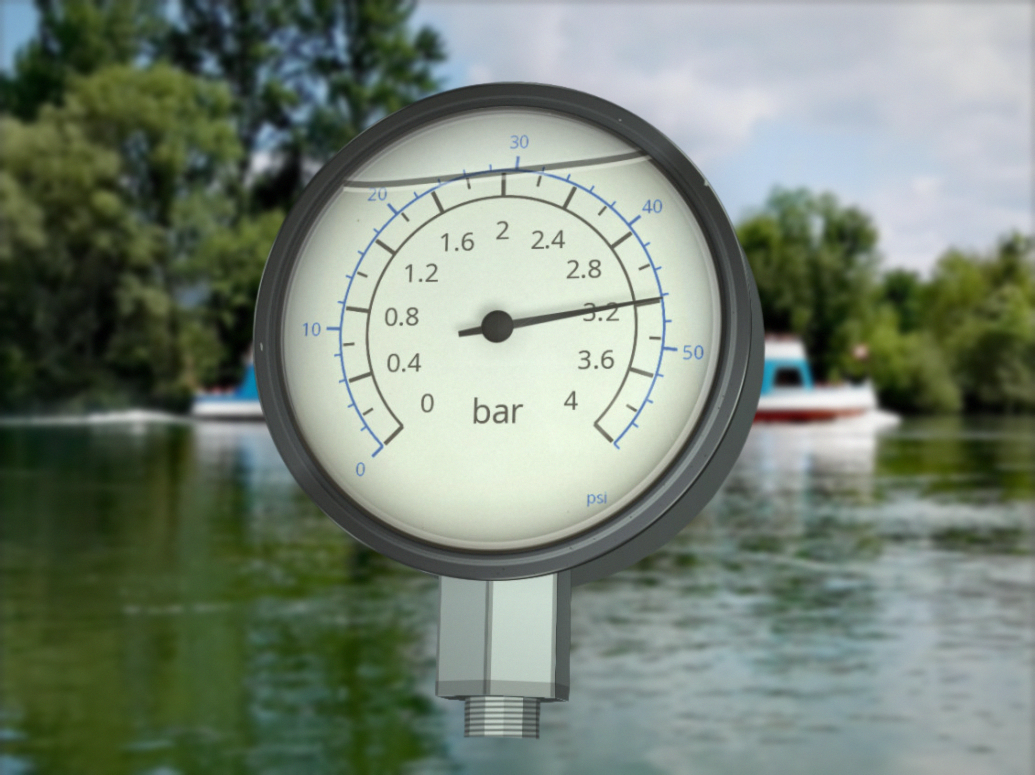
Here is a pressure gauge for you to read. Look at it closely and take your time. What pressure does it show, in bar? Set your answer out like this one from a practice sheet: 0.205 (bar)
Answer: 3.2 (bar)
